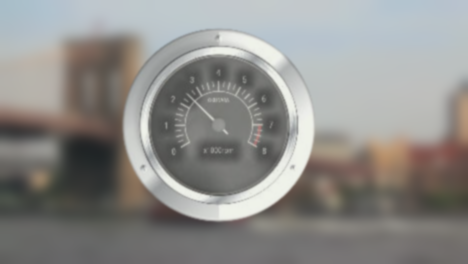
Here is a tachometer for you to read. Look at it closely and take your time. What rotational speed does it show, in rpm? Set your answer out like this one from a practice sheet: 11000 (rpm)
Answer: 2500 (rpm)
